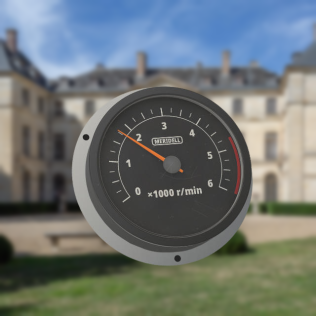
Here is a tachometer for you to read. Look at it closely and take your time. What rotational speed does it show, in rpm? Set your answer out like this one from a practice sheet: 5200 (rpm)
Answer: 1750 (rpm)
